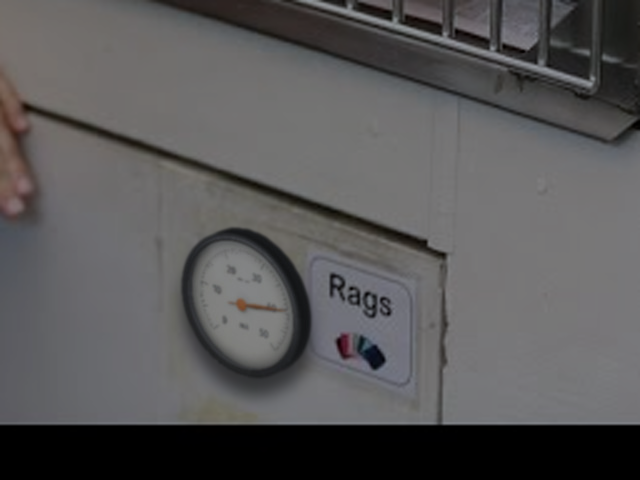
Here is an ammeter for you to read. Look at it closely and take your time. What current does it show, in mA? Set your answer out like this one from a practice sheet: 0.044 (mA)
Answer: 40 (mA)
